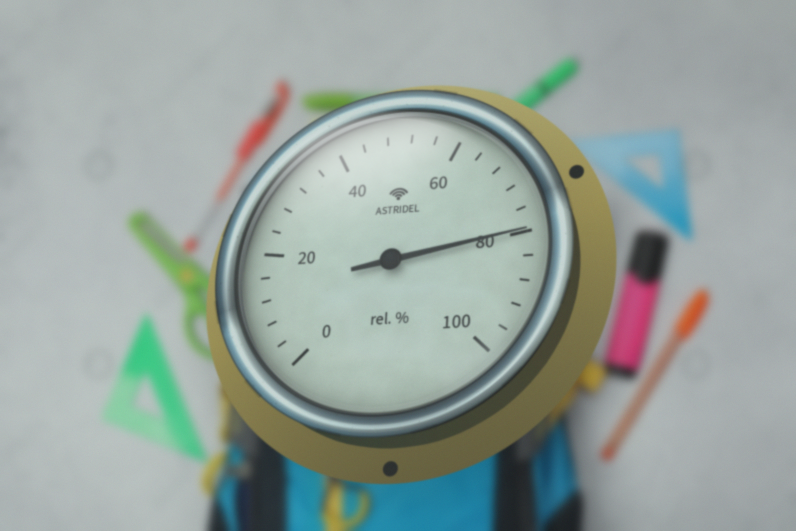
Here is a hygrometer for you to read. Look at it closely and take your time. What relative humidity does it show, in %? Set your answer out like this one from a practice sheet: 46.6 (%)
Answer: 80 (%)
